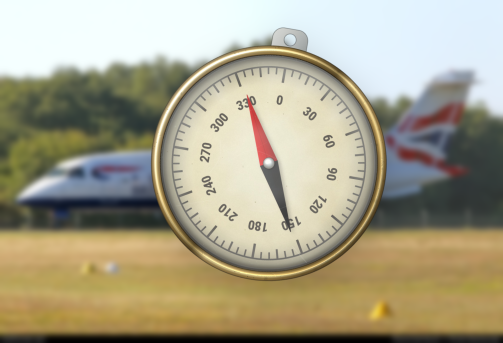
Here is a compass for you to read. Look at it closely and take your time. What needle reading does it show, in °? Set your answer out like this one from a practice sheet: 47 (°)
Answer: 332.5 (°)
